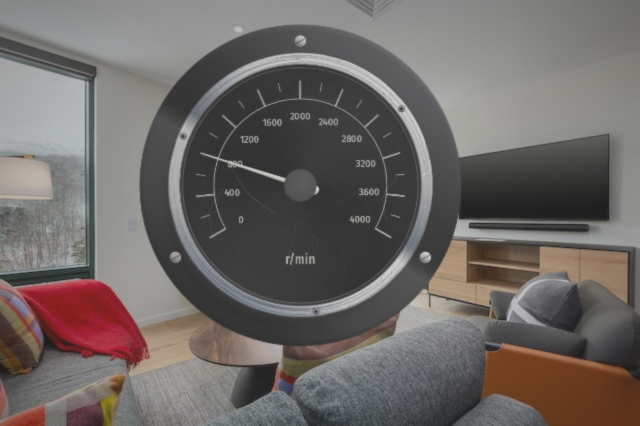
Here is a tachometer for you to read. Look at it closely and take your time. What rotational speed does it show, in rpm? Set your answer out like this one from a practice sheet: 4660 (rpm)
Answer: 800 (rpm)
